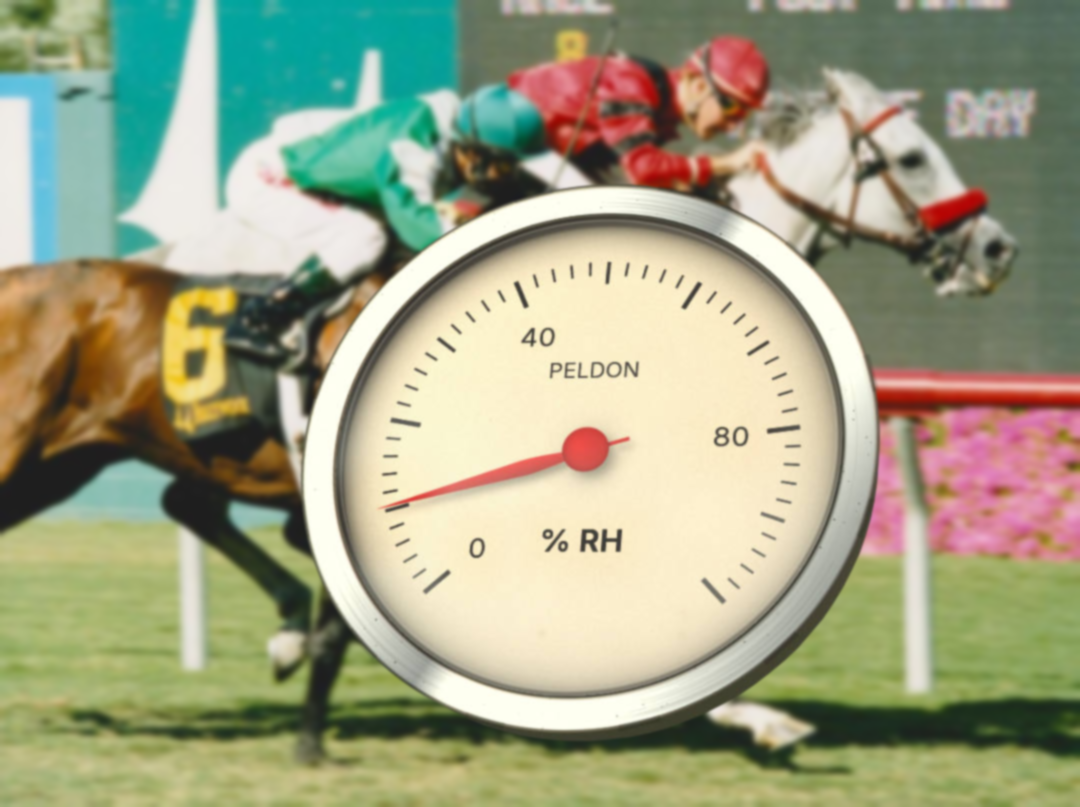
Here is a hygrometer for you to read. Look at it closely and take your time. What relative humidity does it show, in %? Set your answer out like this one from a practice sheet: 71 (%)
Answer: 10 (%)
